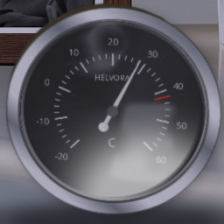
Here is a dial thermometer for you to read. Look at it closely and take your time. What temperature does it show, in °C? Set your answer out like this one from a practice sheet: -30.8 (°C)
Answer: 28 (°C)
